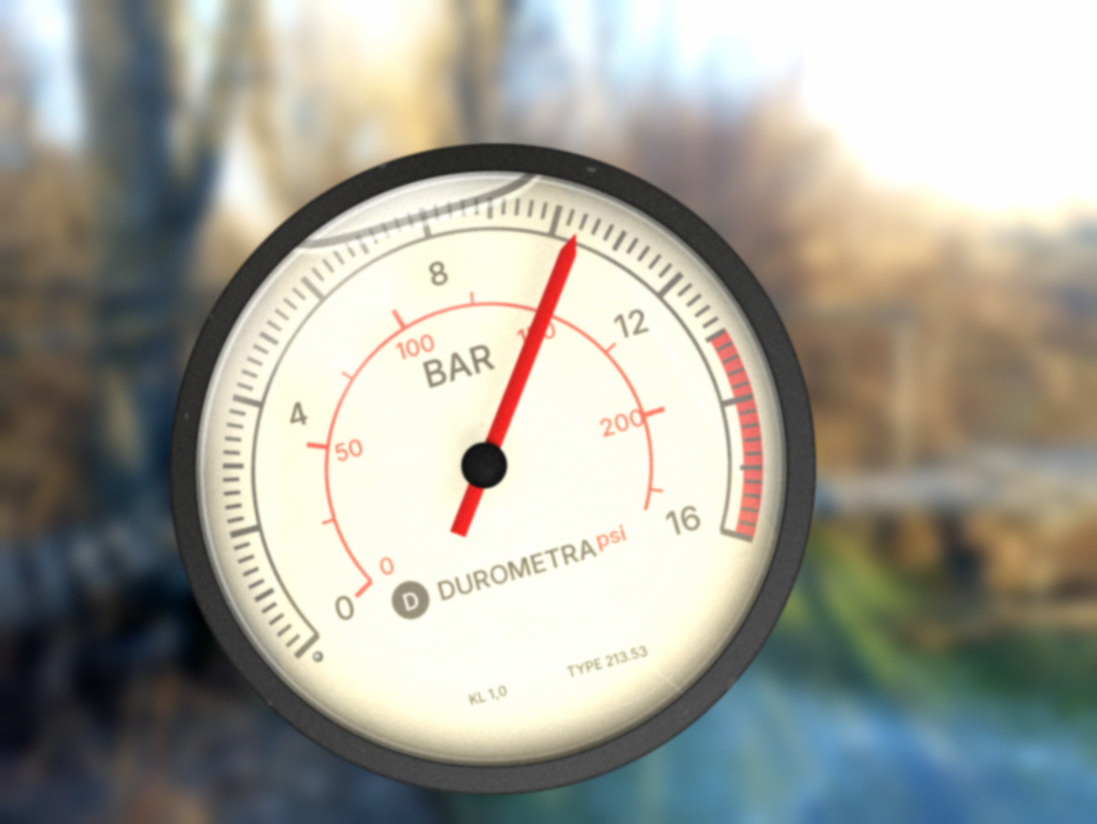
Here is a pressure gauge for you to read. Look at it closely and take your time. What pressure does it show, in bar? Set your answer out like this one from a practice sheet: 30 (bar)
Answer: 10.4 (bar)
